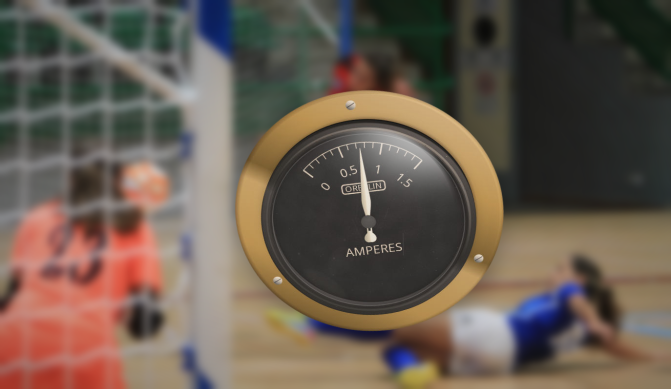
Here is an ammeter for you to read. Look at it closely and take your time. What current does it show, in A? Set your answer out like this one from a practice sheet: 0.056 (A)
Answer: 0.75 (A)
